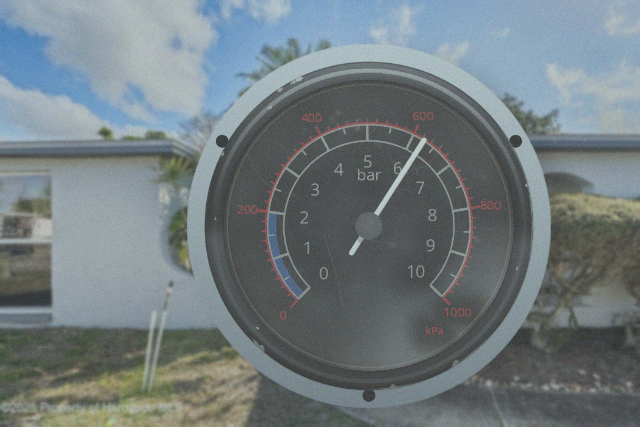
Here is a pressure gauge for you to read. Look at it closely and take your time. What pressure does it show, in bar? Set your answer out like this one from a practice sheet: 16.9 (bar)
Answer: 6.25 (bar)
